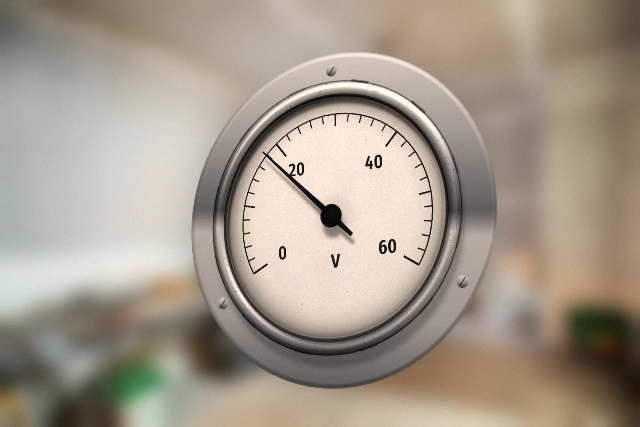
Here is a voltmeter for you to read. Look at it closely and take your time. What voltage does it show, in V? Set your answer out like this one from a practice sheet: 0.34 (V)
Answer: 18 (V)
